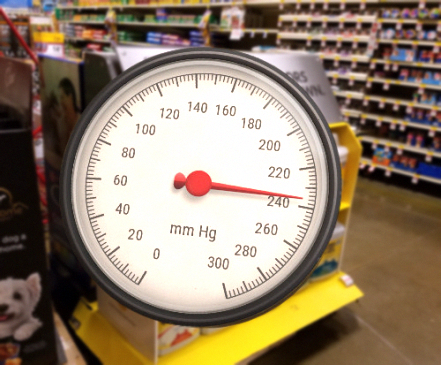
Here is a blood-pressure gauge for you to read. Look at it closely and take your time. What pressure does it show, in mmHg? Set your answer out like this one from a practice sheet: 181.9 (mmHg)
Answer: 236 (mmHg)
